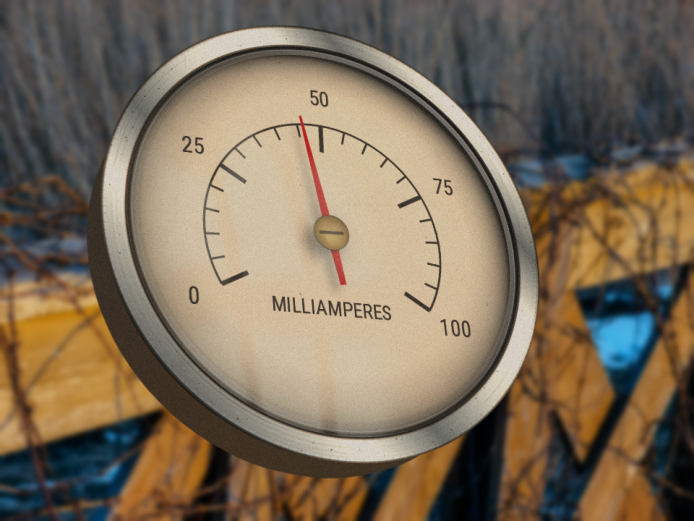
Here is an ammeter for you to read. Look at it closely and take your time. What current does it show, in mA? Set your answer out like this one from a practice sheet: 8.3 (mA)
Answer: 45 (mA)
